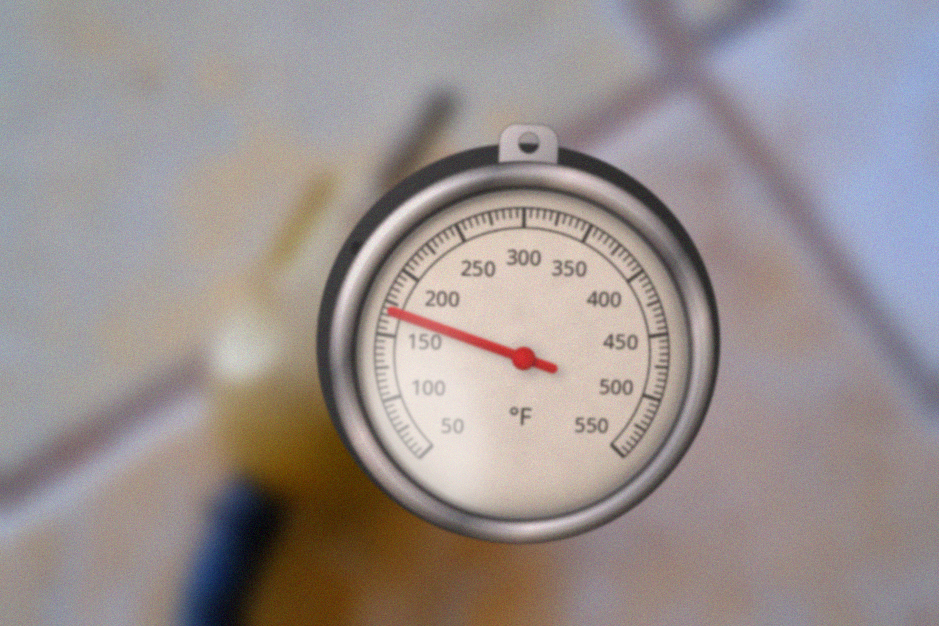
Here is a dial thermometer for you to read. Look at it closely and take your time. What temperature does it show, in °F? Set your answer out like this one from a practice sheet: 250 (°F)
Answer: 170 (°F)
